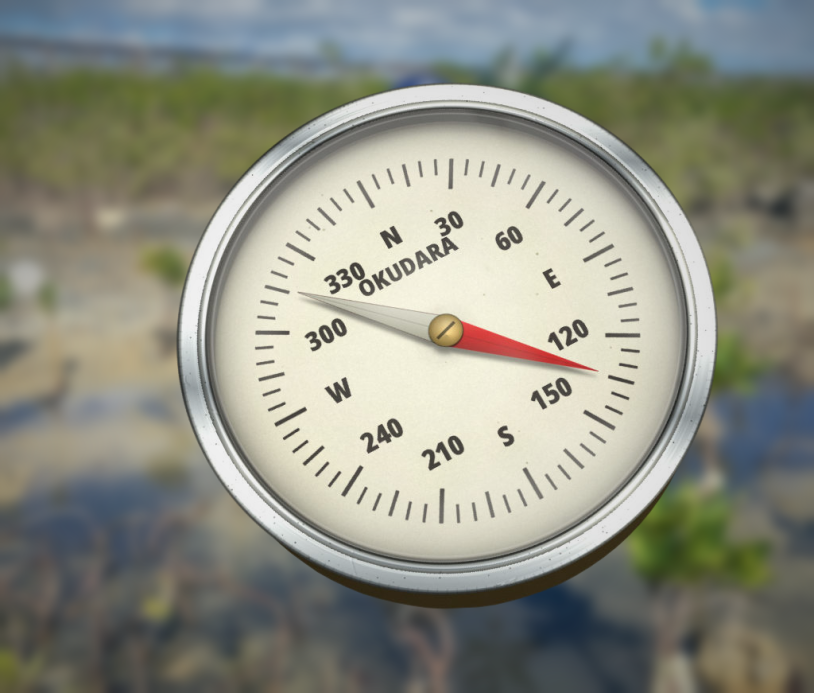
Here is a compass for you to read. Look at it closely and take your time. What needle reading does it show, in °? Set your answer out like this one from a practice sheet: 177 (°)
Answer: 135 (°)
